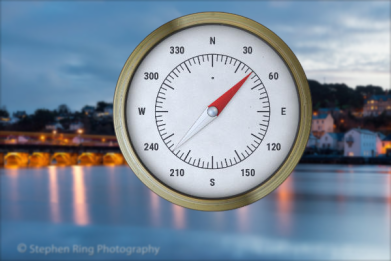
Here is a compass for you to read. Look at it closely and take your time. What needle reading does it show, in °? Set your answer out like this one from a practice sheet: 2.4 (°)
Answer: 45 (°)
